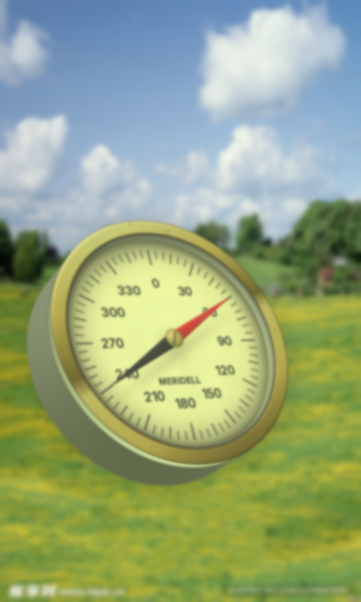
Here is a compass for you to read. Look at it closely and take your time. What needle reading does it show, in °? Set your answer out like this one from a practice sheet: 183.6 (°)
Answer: 60 (°)
